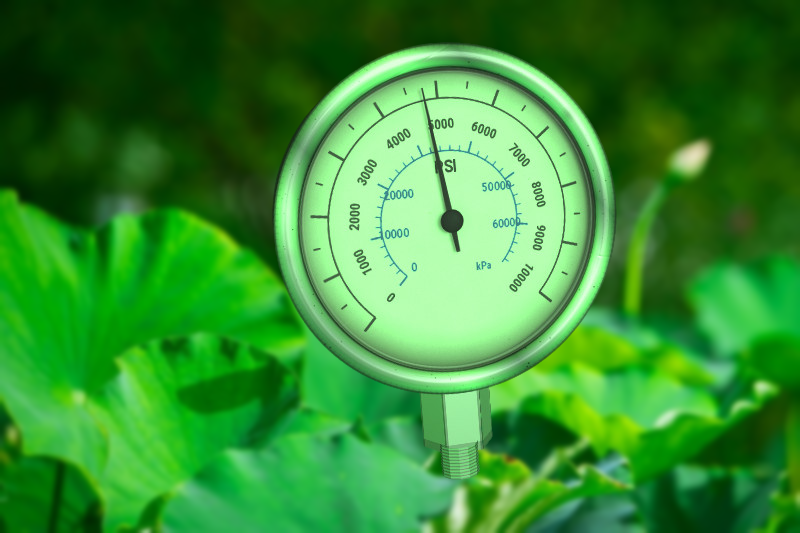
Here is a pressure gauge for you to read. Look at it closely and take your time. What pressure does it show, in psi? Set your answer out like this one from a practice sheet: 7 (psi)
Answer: 4750 (psi)
